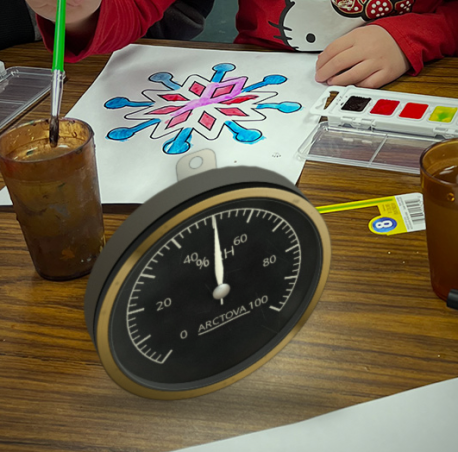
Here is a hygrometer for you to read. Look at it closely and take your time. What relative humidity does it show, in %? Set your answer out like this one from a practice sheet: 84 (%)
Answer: 50 (%)
